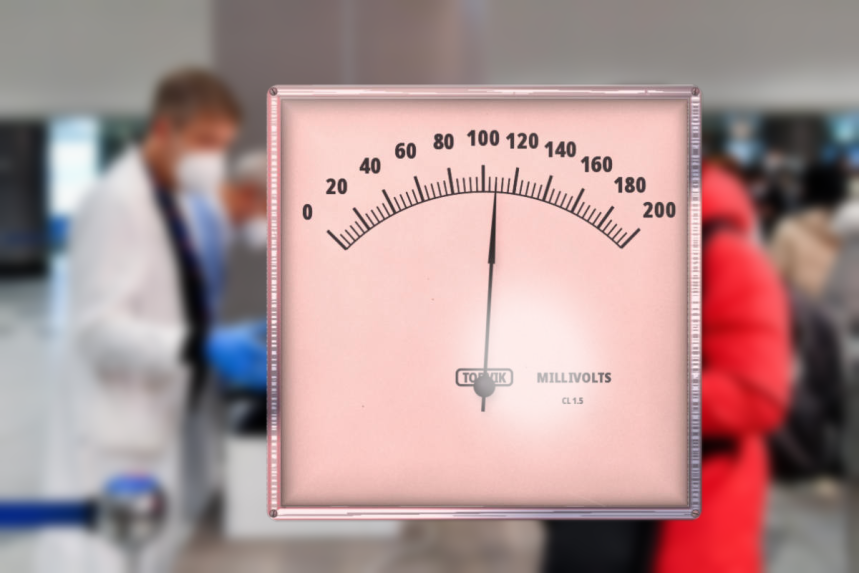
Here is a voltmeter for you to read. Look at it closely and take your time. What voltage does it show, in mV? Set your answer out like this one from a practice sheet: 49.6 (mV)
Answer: 108 (mV)
